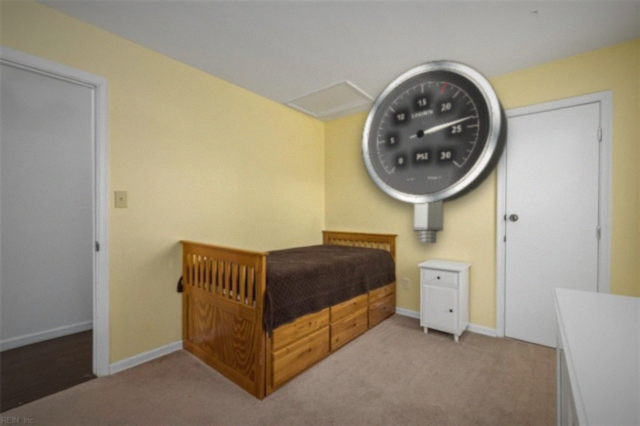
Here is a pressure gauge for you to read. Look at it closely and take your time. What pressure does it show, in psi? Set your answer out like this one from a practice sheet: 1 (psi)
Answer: 24 (psi)
